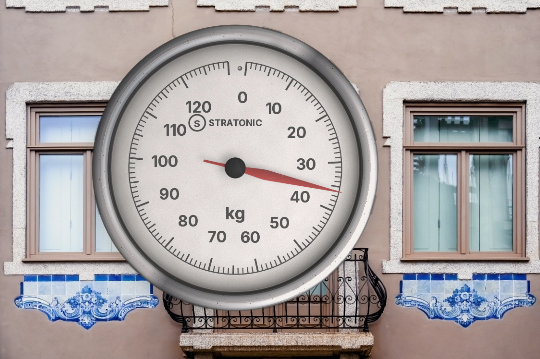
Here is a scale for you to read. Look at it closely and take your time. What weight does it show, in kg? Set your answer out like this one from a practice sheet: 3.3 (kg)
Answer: 36 (kg)
